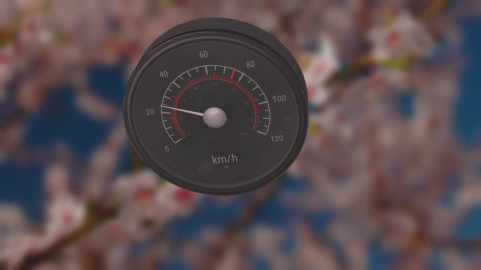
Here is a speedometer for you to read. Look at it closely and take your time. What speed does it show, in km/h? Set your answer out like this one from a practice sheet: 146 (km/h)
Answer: 25 (km/h)
